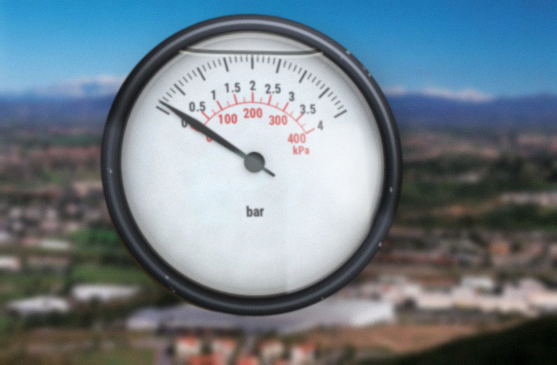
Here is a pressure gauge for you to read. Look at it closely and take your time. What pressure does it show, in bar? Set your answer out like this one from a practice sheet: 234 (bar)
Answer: 0.1 (bar)
